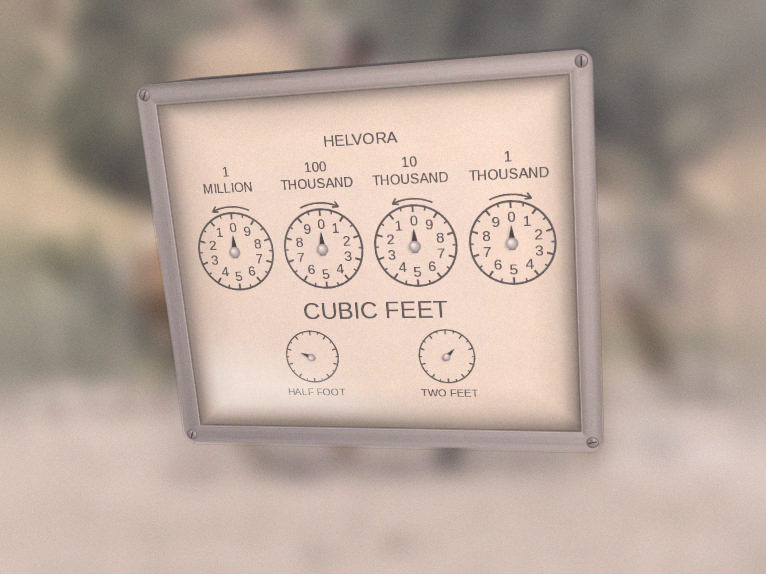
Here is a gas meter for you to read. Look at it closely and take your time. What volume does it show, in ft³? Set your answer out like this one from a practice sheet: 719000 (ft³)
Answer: 0 (ft³)
